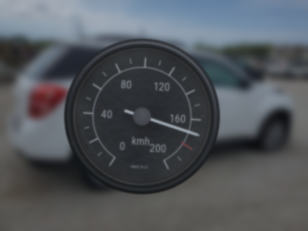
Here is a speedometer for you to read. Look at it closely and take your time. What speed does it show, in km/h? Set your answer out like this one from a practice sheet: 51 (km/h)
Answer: 170 (km/h)
